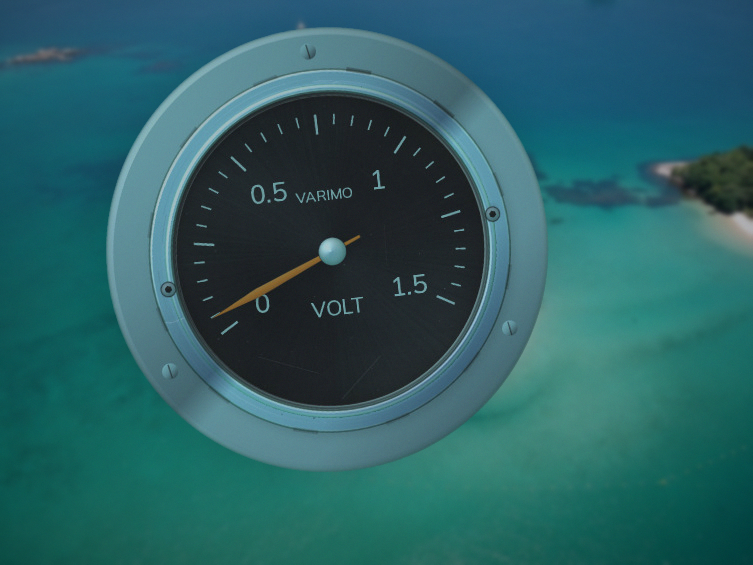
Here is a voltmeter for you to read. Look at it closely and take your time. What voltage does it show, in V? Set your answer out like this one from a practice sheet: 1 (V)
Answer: 0.05 (V)
